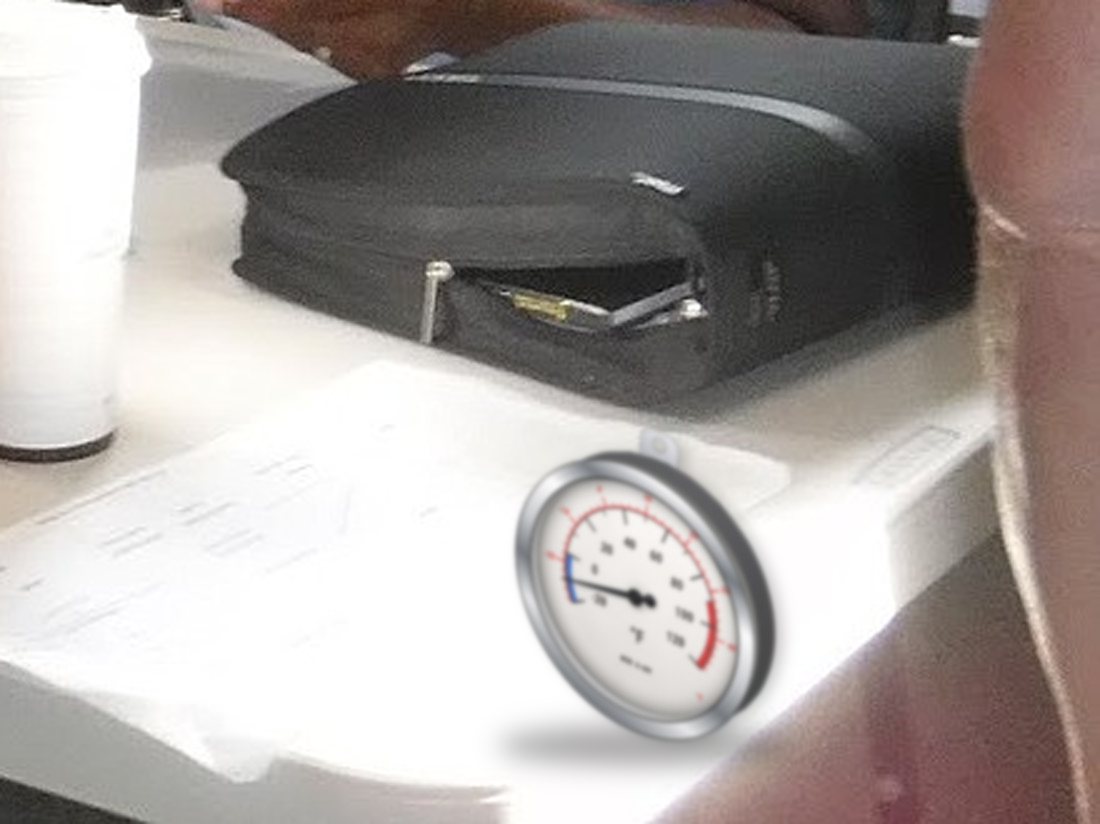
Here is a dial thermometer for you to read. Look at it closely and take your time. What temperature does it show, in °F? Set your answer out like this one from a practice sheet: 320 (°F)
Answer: -10 (°F)
